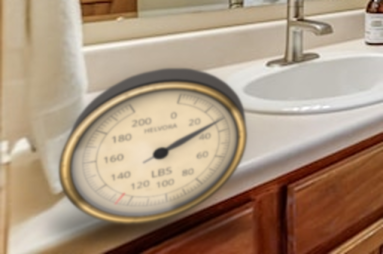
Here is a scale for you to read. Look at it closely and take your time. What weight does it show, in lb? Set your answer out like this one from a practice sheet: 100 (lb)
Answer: 30 (lb)
